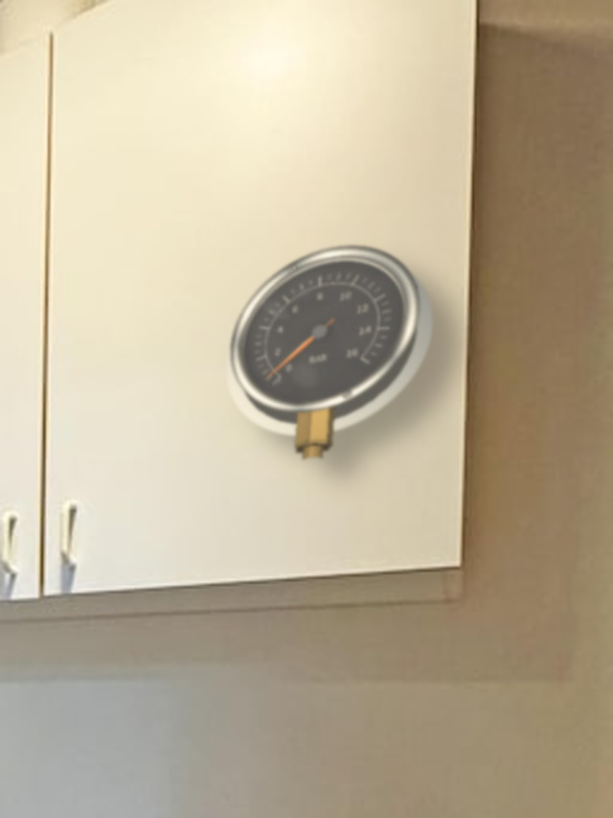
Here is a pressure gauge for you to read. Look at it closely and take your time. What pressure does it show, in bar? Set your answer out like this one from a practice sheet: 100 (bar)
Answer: 0.5 (bar)
